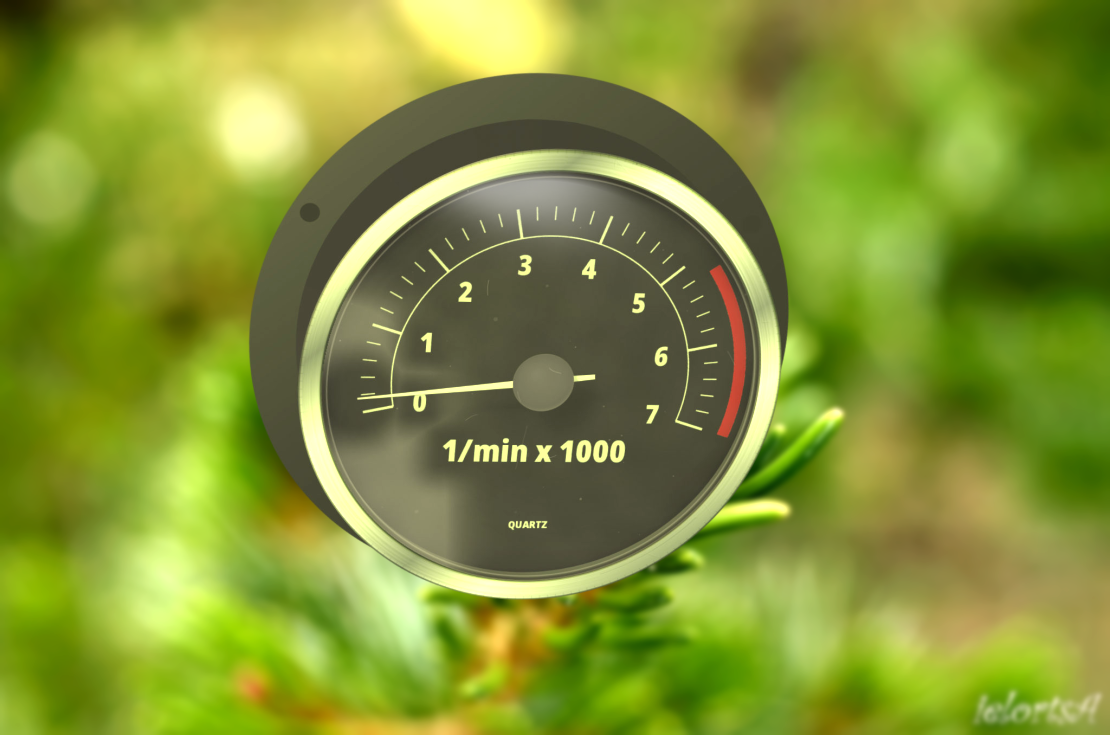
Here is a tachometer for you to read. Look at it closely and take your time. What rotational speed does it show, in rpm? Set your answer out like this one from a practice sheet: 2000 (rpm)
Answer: 200 (rpm)
